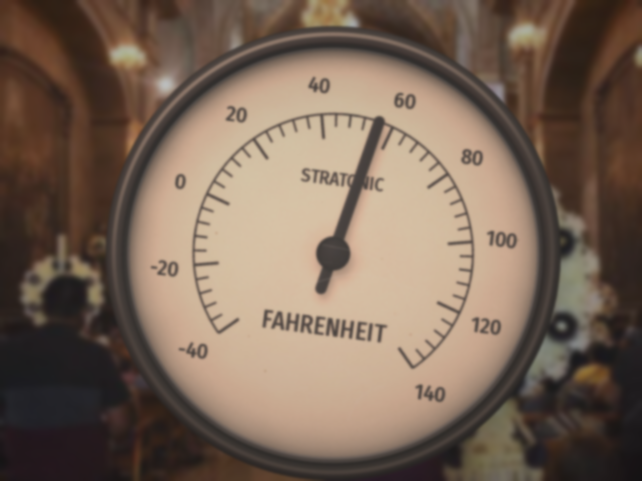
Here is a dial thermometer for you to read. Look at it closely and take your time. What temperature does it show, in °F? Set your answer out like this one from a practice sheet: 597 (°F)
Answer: 56 (°F)
